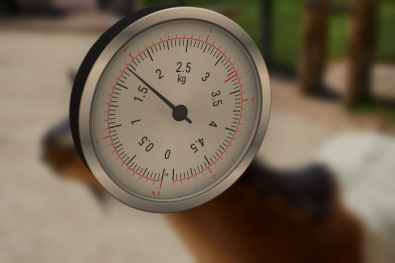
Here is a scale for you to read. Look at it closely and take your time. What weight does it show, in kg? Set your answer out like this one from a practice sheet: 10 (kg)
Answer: 1.7 (kg)
